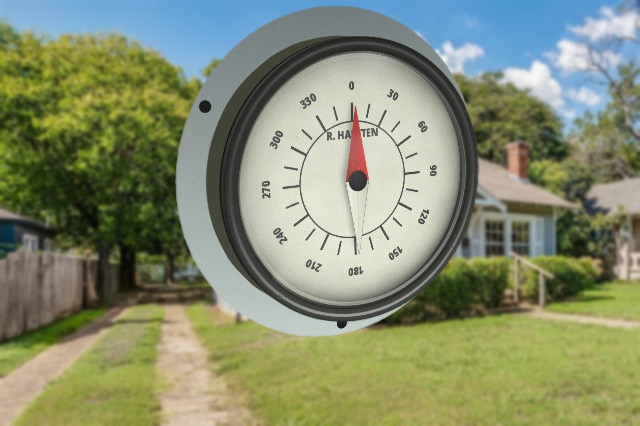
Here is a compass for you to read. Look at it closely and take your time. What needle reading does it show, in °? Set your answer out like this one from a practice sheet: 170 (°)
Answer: 0 (°)
